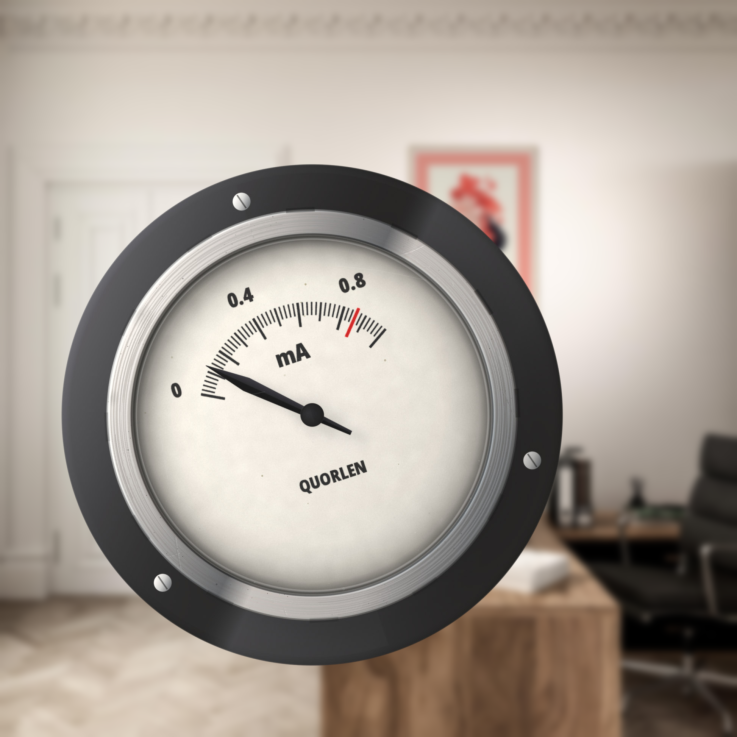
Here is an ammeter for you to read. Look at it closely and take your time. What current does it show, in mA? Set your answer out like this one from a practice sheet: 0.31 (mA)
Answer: 0.12 (mA)
